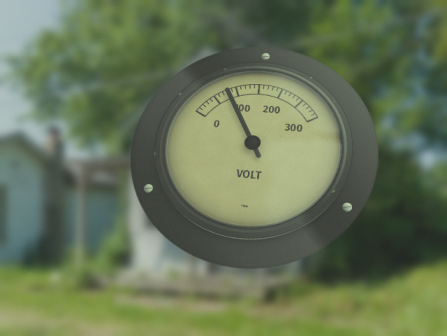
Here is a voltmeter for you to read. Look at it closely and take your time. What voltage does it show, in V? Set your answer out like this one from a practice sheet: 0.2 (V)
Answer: 80 (V)
